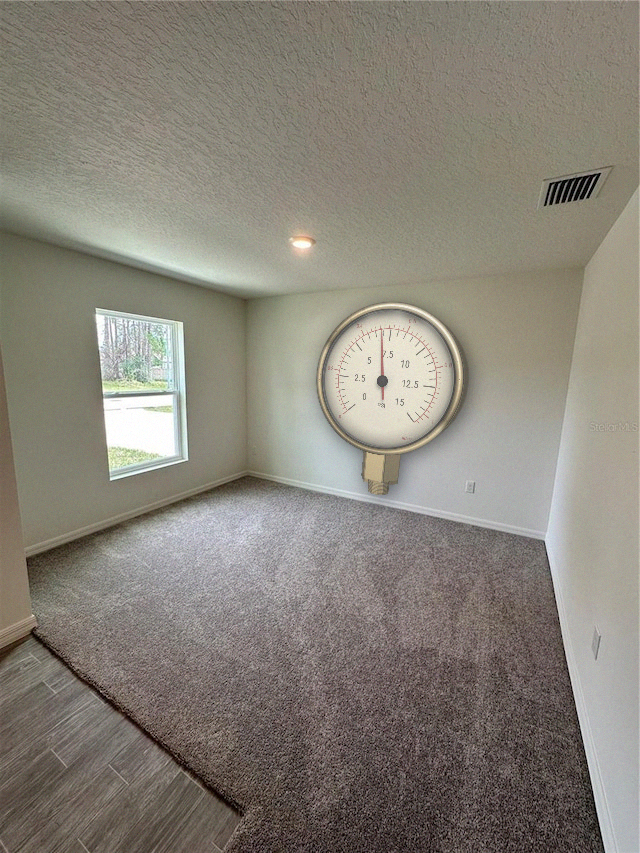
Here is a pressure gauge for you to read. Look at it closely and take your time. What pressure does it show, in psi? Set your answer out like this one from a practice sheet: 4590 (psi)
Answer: 7 (psi)
